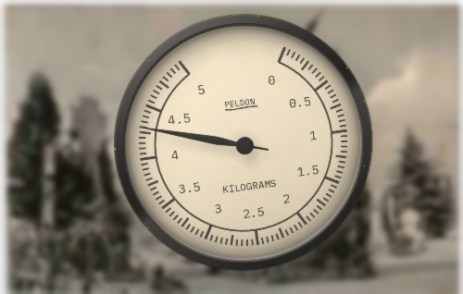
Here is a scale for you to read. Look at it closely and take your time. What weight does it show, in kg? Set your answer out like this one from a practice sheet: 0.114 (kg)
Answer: 4.3 (kg)
